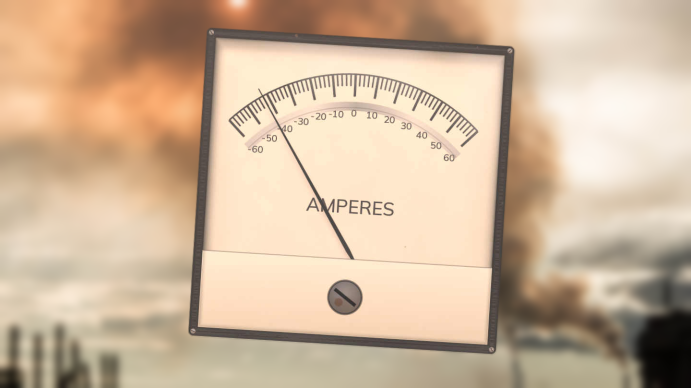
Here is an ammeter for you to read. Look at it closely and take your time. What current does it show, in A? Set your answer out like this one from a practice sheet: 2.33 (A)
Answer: -42 (A)
